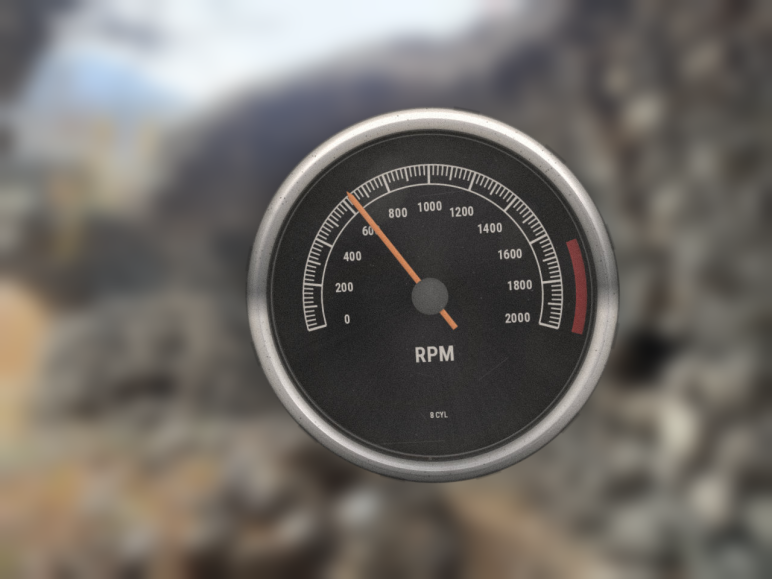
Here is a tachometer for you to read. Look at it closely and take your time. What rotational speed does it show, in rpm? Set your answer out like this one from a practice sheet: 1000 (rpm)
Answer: 640 (rpm)
